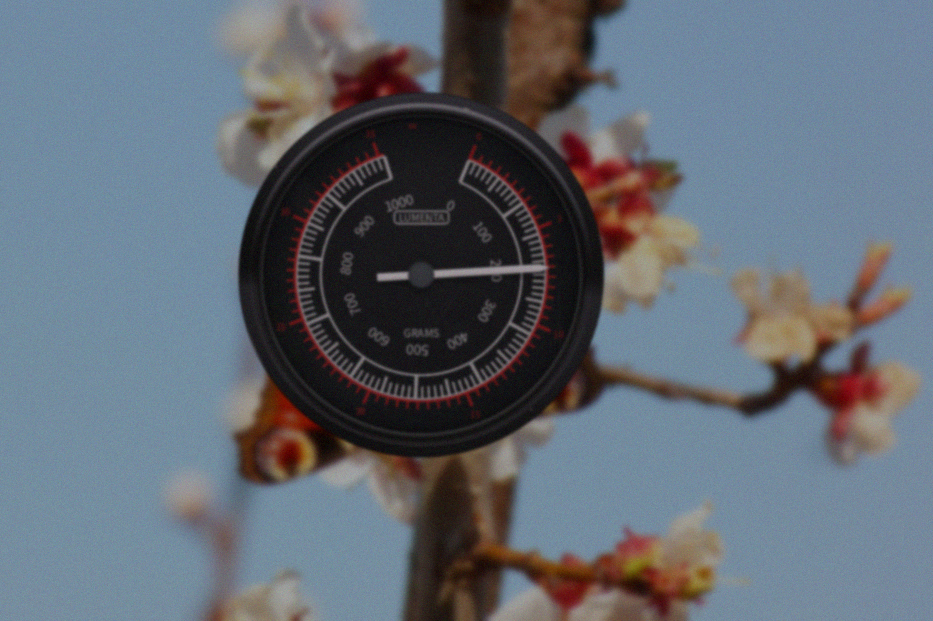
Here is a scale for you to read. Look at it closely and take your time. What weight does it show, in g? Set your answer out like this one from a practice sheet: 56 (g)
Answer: 200 (g)
